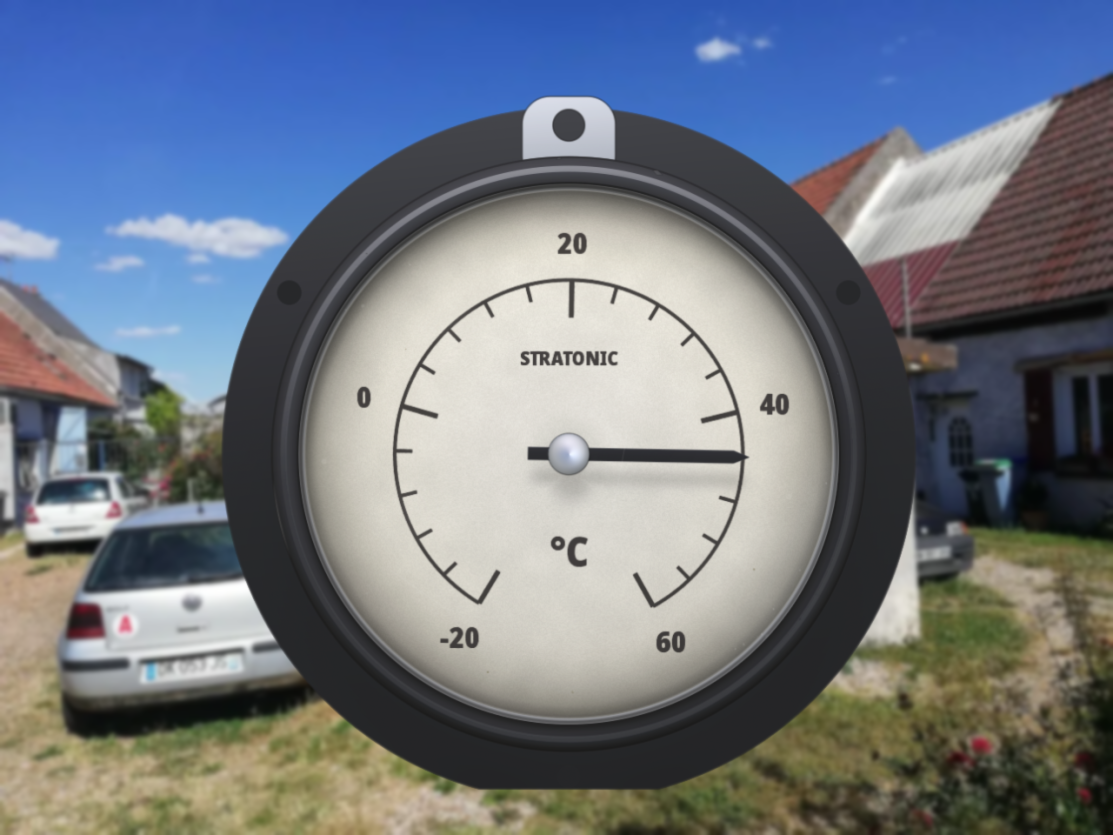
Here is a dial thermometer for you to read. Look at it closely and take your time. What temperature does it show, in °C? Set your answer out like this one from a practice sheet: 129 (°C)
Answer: 44 (°C)
